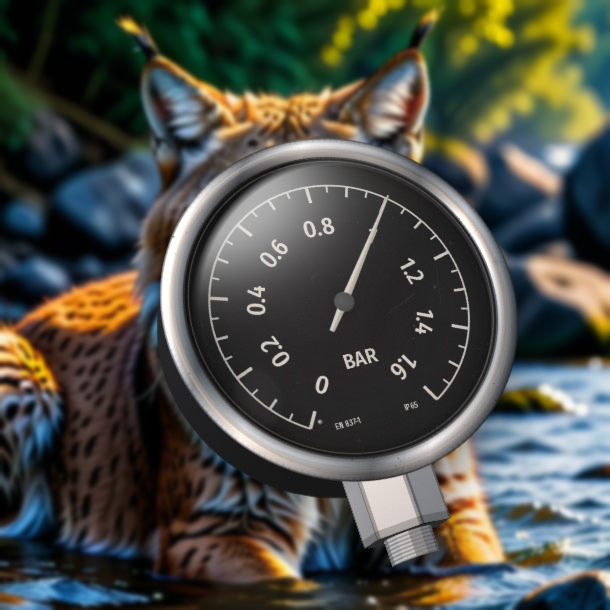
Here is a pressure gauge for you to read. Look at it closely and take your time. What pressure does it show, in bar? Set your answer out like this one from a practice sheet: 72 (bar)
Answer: 1 (bar)
